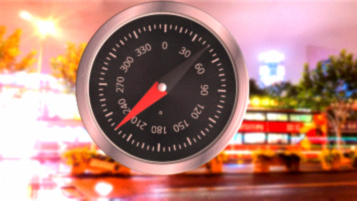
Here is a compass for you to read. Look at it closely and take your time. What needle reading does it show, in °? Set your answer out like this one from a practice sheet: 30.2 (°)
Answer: 225 (°)
